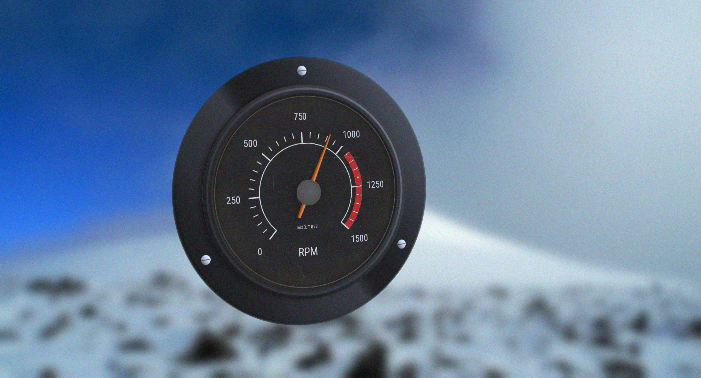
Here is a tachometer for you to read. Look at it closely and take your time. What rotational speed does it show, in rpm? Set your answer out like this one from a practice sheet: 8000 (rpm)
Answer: 900 (rpm)
